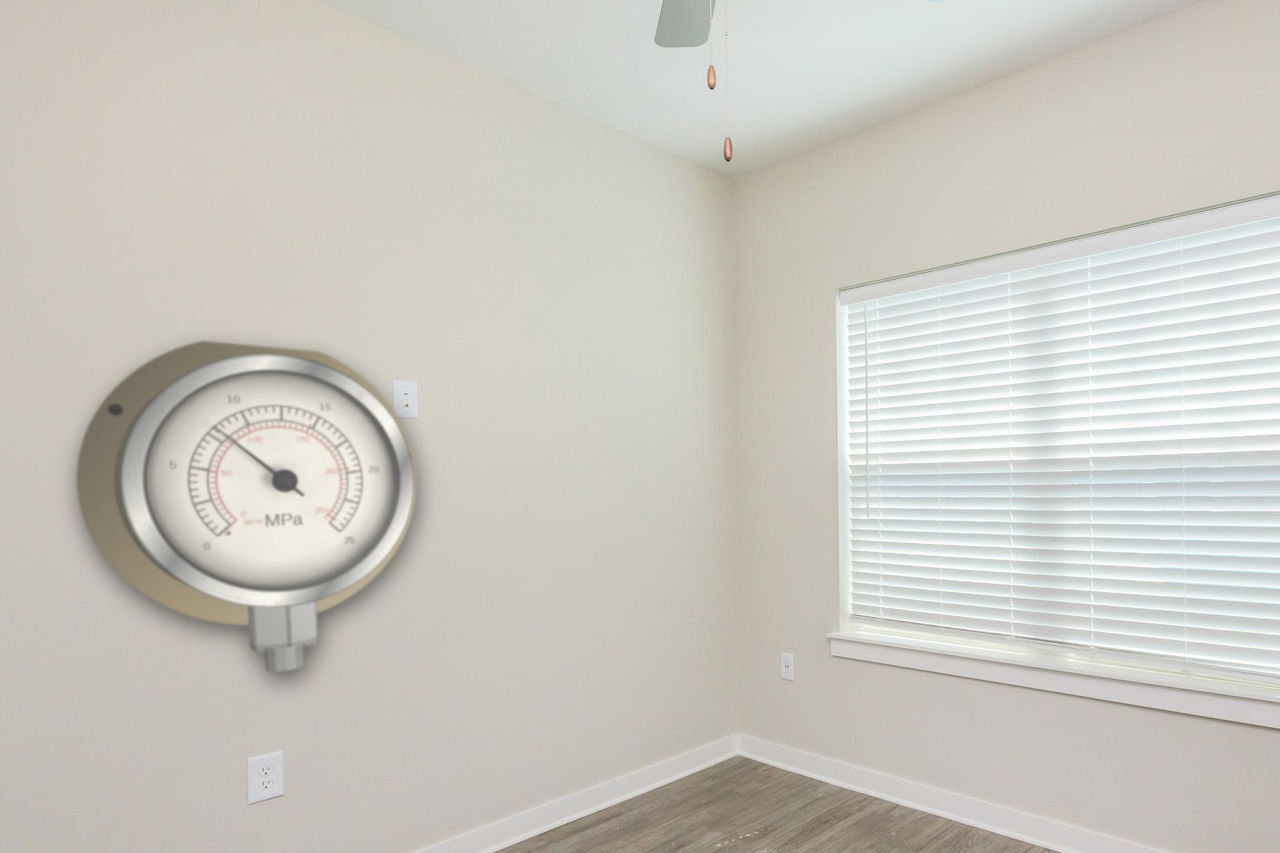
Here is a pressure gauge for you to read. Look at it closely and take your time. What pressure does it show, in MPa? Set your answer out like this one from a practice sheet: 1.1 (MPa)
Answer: 8 (MPa)
